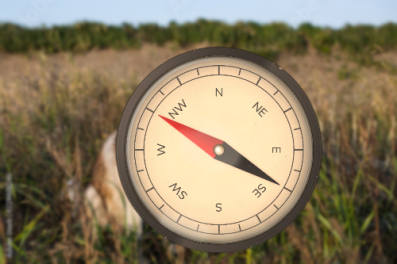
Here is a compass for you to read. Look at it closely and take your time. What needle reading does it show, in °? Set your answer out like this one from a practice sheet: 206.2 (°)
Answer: 300 (°)
